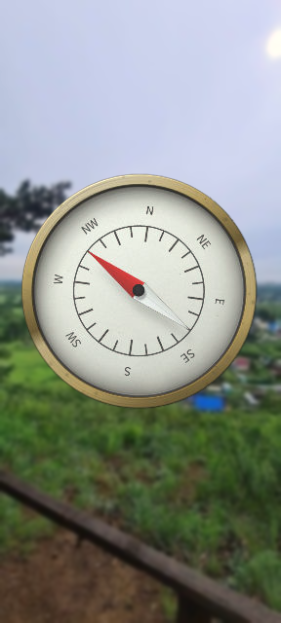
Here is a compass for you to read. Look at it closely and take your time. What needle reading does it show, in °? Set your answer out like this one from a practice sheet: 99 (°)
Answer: 300 (°)
